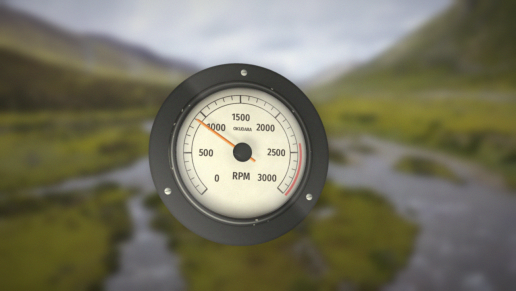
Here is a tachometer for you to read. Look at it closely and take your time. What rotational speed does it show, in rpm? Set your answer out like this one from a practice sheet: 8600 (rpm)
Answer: 900 (rpm)
